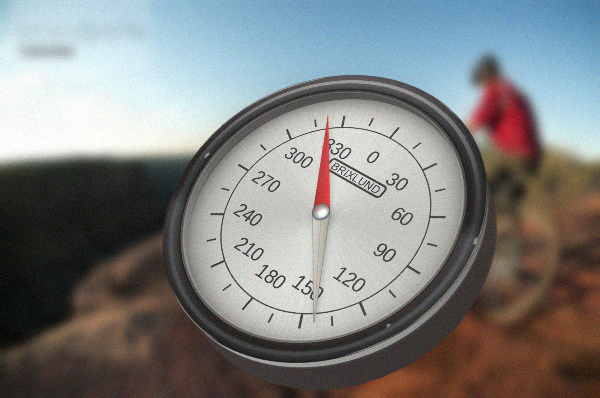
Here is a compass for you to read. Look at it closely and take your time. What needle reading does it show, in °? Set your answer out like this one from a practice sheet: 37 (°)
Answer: 322.5 (°)
